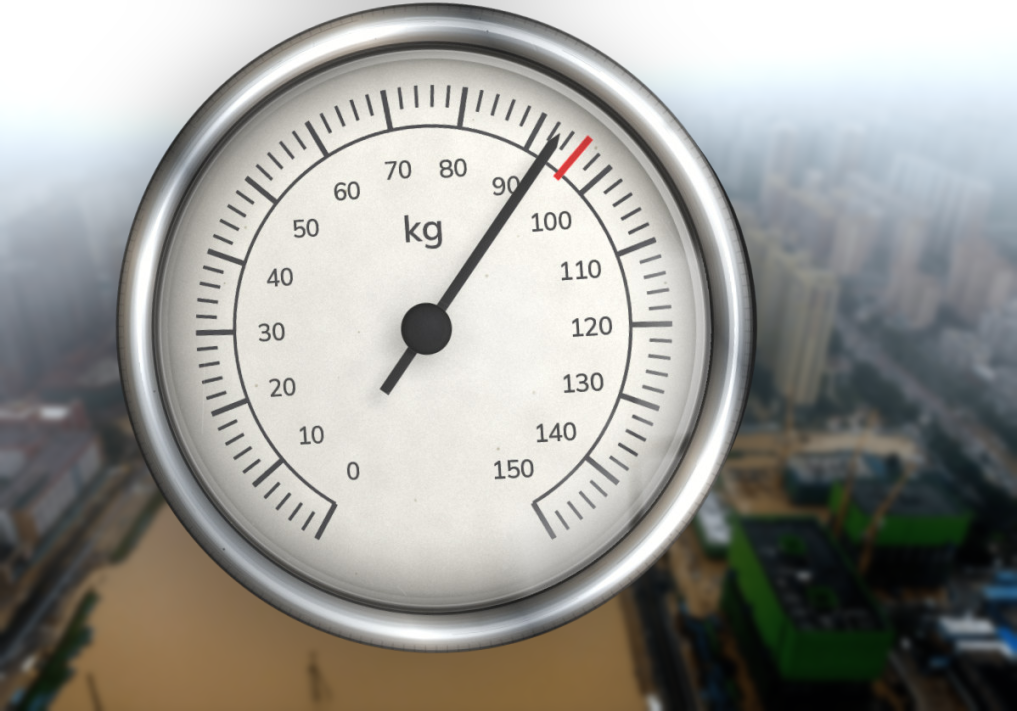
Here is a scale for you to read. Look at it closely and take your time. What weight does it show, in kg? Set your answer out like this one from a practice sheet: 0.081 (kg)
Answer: 93 (kg)
